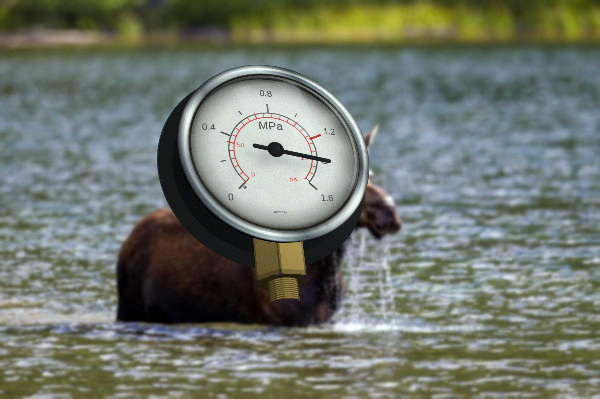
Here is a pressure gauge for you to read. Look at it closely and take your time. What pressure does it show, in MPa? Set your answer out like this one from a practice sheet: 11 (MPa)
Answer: 1.4 (MPa)
